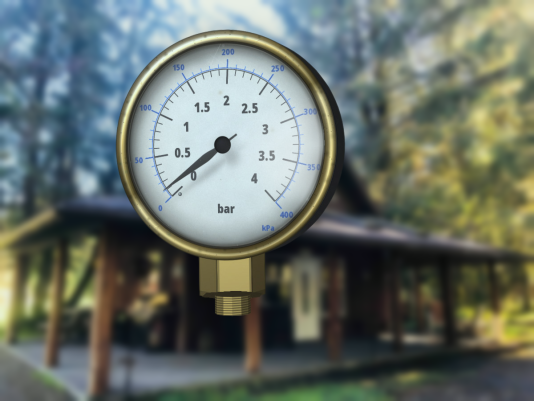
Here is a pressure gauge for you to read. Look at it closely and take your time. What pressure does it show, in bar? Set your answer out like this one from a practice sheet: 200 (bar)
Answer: 0.1 (bar)
